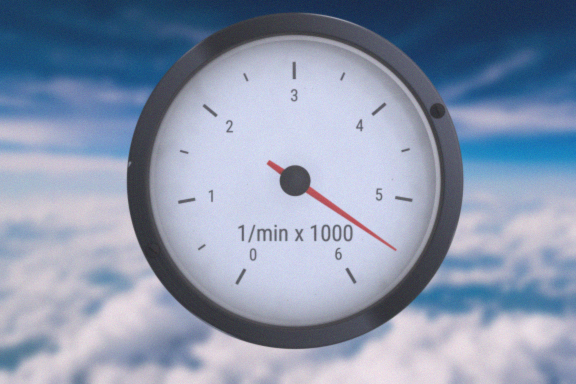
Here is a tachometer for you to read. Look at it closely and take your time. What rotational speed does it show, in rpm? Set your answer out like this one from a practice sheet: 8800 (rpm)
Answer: 5500 (rpm)
